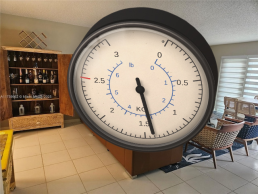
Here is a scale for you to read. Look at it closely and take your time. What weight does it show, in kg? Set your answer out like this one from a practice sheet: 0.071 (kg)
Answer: 1.4 (kg)
